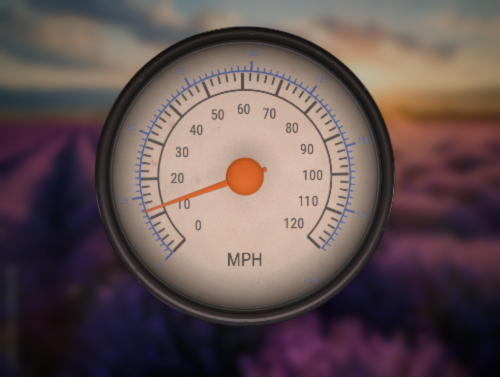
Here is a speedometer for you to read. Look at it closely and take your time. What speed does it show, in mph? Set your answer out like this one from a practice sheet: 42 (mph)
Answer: 12 (mph)
